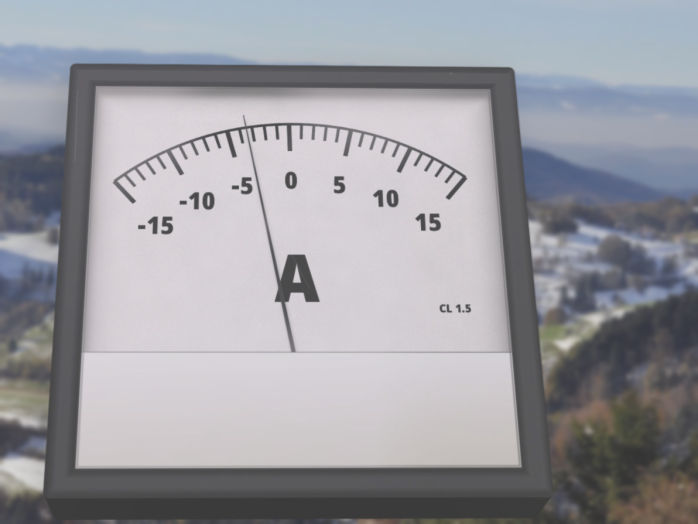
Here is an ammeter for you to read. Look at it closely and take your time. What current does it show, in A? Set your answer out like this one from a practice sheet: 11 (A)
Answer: -3.5 (A)
